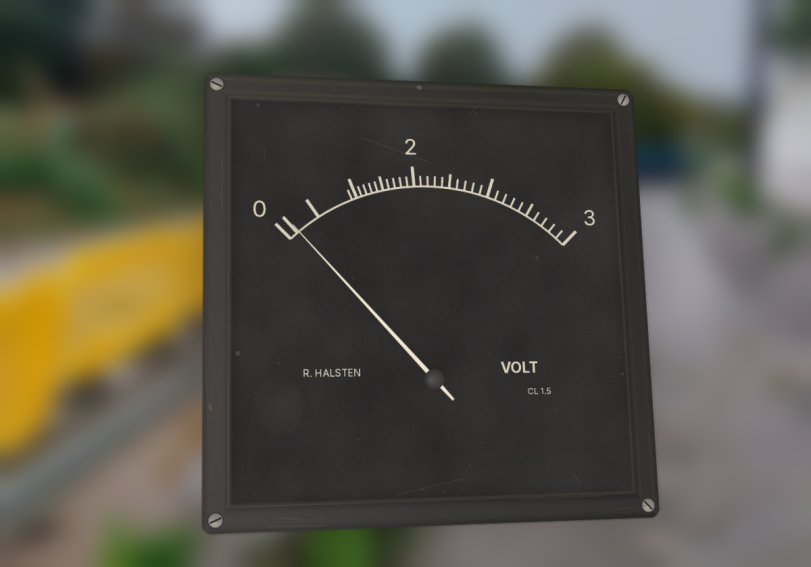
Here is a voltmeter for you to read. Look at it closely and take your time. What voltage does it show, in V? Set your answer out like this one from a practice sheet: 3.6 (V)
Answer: 0.5 (V)
